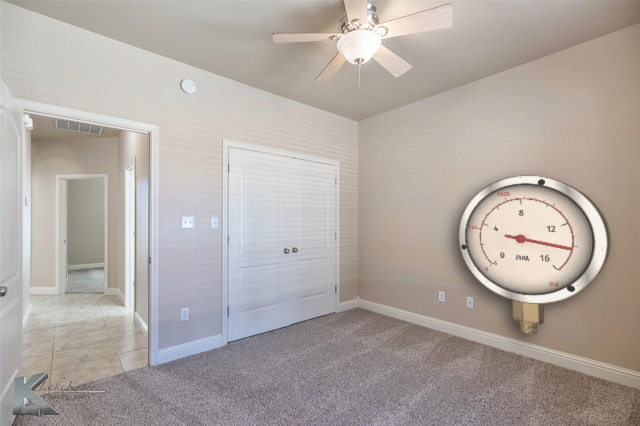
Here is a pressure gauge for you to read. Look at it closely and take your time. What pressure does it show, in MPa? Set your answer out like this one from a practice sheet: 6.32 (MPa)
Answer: 14 (MPa)
